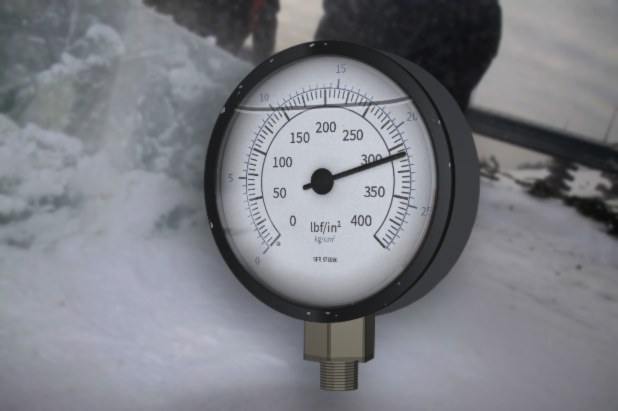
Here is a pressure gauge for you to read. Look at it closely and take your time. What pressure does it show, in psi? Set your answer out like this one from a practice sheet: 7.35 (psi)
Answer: 310 (psi)
